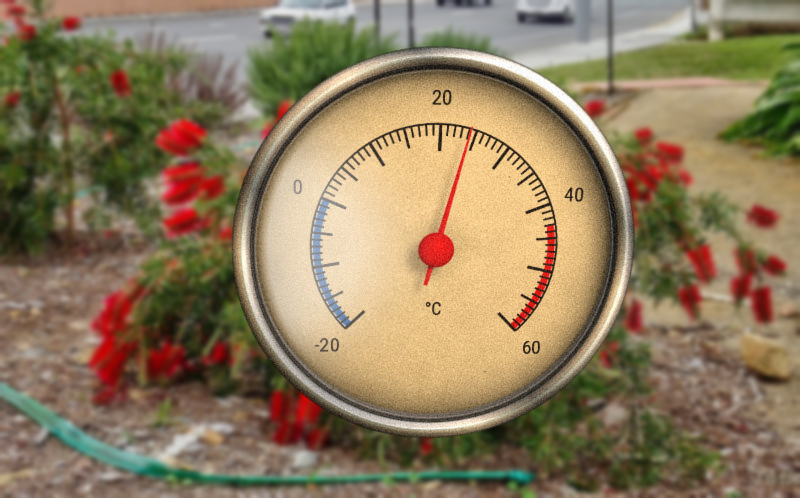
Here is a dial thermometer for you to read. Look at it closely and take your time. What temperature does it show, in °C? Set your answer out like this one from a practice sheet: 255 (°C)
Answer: 24 (°C)
